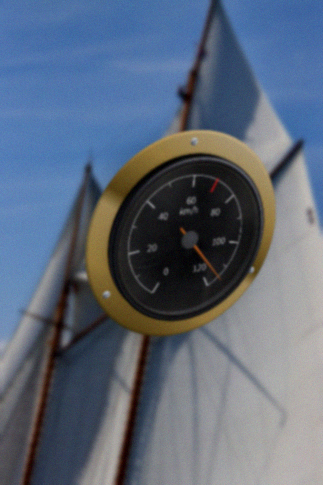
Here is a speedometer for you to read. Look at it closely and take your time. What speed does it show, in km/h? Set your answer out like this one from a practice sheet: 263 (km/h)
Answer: 115 (km/h)
